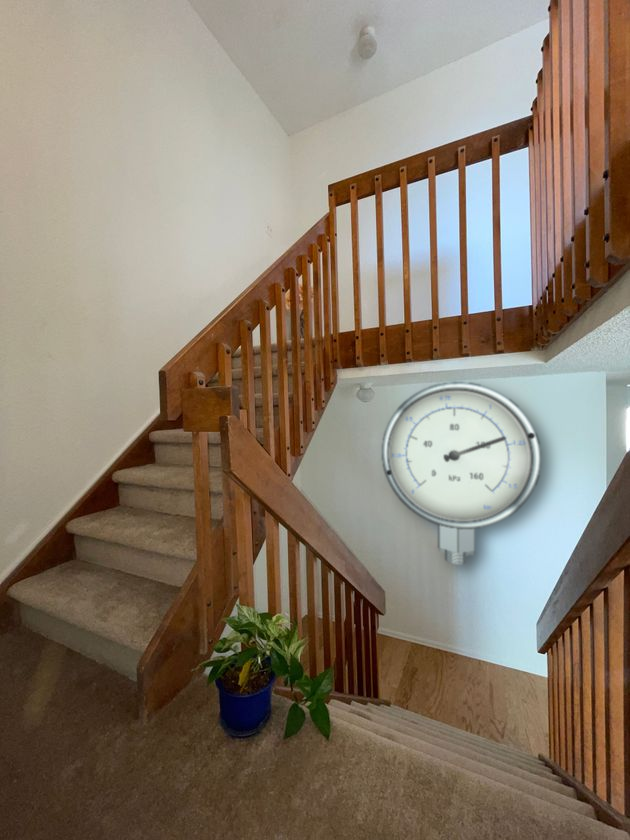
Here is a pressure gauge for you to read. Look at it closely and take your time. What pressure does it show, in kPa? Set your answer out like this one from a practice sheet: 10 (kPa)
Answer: 120 (kPa)
